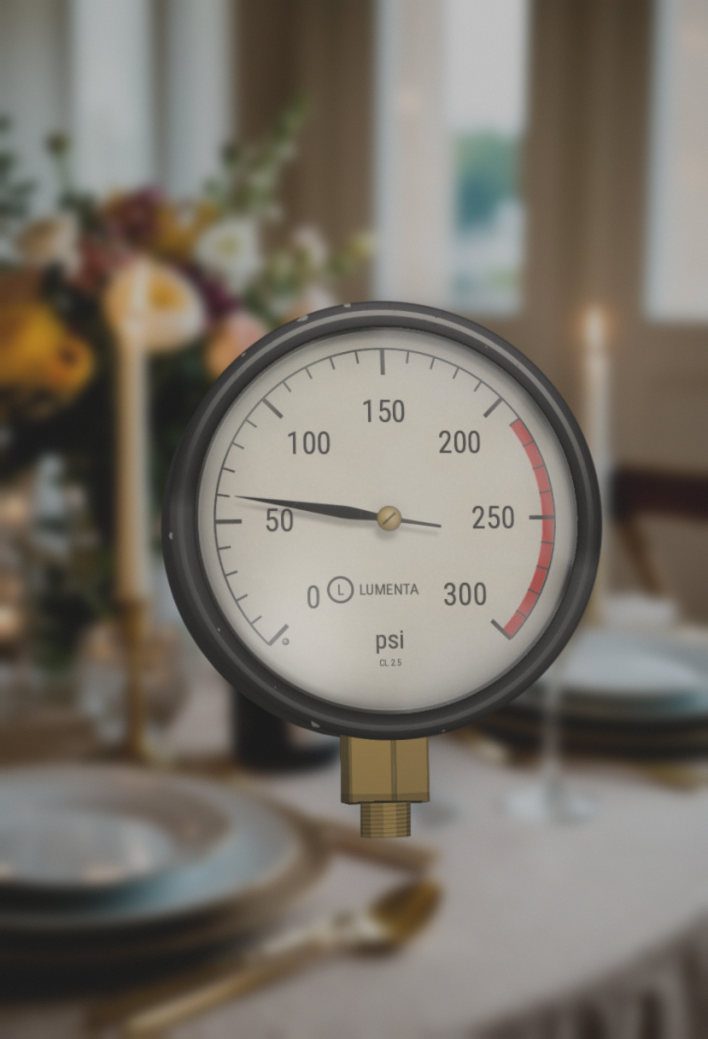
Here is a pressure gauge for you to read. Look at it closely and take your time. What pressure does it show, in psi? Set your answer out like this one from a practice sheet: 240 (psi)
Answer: 60 (psi)
